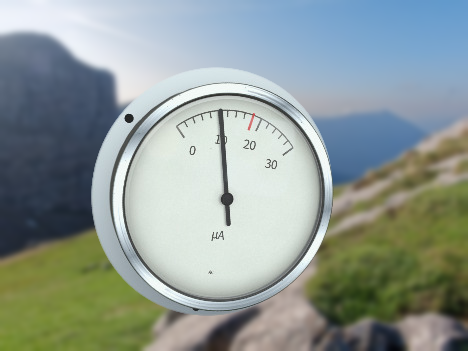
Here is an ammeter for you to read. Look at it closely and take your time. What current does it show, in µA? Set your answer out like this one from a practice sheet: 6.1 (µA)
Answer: 10 (µA)
